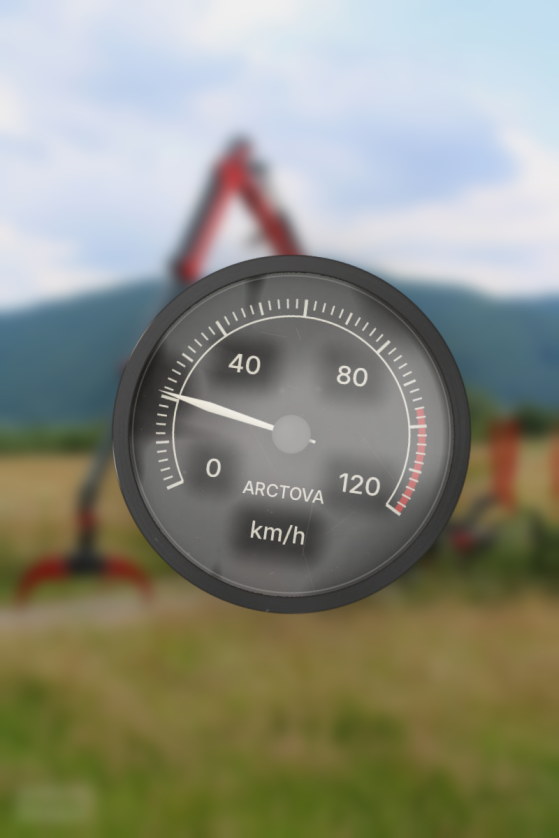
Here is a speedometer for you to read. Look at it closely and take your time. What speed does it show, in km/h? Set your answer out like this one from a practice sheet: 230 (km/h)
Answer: 21 (km/h)
